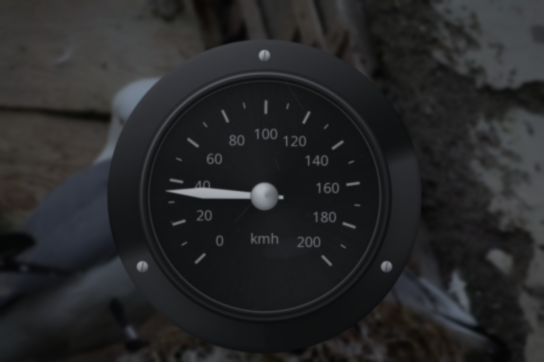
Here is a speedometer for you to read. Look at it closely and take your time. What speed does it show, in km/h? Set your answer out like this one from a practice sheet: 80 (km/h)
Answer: 35 (km/h)
